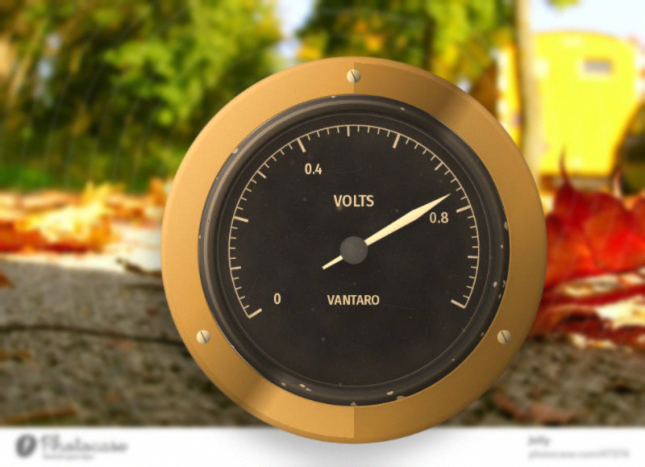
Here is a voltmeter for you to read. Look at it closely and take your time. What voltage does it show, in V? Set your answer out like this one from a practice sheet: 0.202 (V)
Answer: 0.76 (V)
